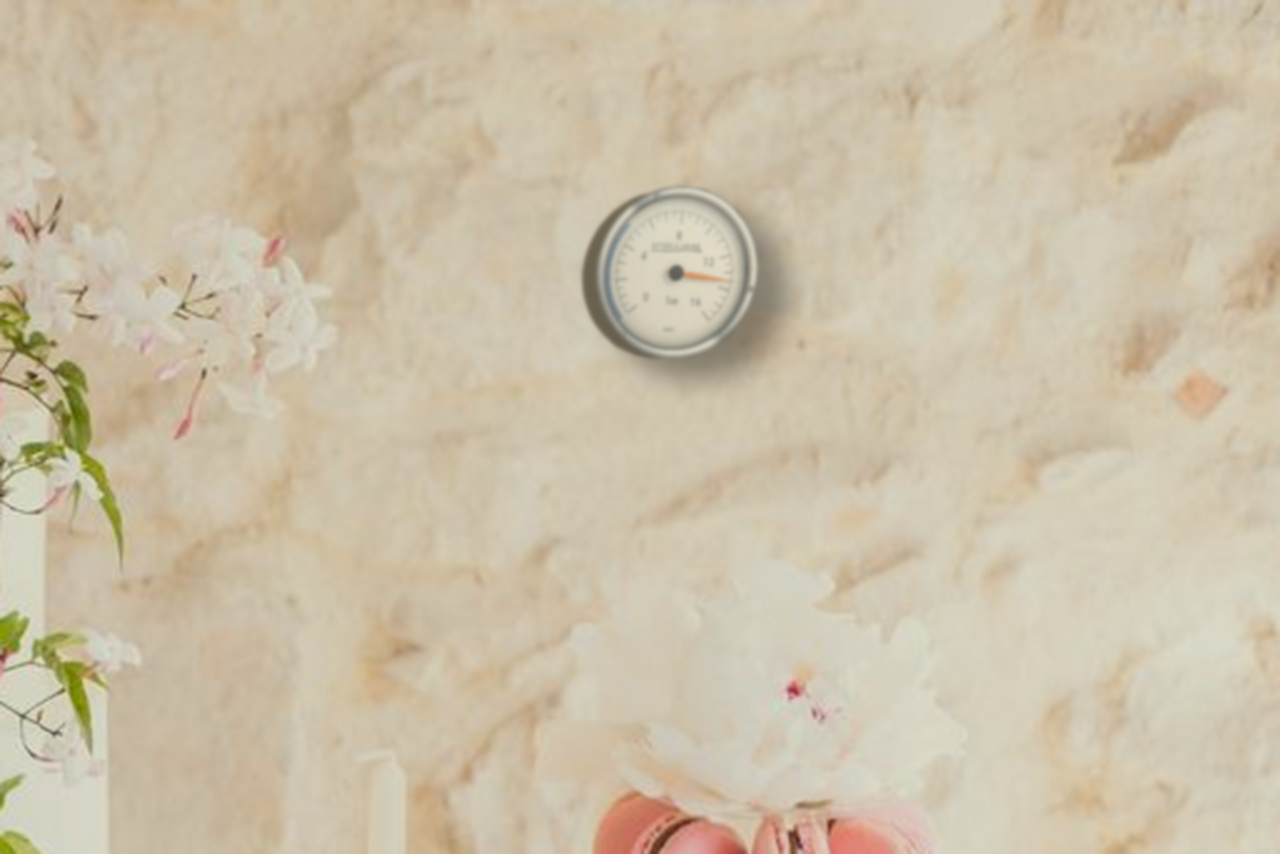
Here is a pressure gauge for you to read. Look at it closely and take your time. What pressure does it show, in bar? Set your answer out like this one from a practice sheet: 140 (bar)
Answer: 13.5 (bar)
